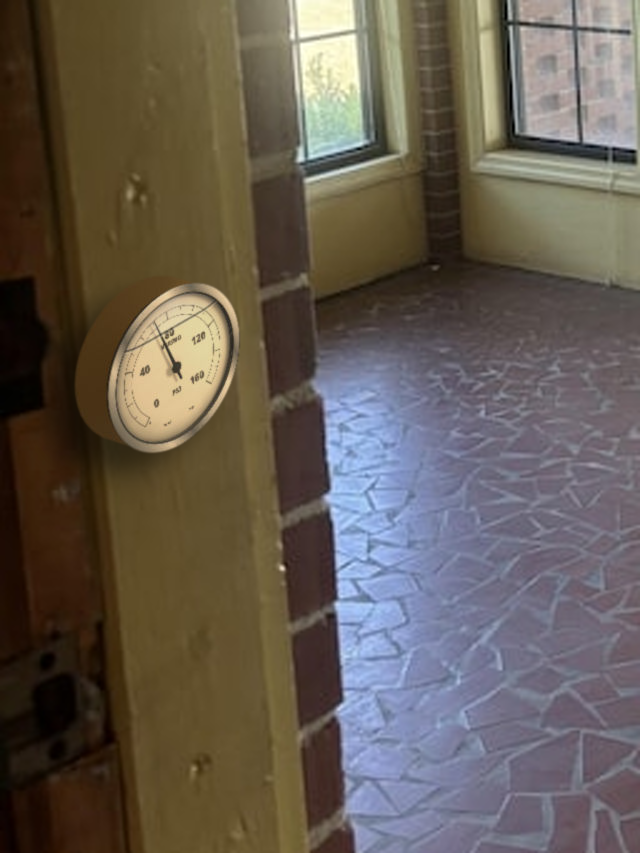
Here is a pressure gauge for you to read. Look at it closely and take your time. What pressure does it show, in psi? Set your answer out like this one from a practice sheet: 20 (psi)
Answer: 70 (psi)
